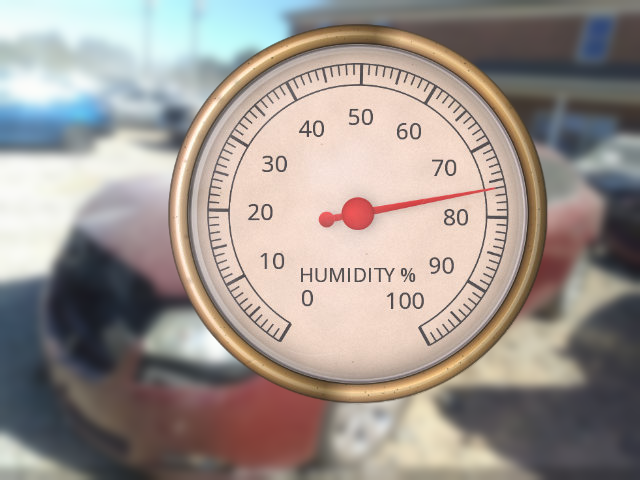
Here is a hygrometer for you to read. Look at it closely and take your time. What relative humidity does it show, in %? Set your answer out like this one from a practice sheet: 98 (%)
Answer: 76 (%)
